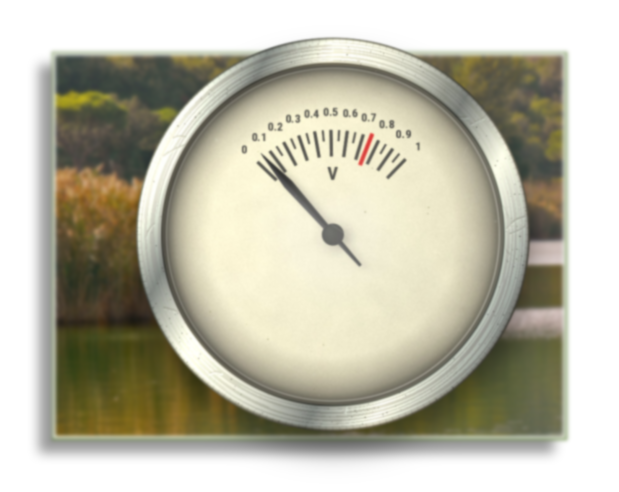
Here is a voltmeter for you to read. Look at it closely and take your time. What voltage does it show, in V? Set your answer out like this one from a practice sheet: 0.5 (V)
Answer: 0.05 (V)
